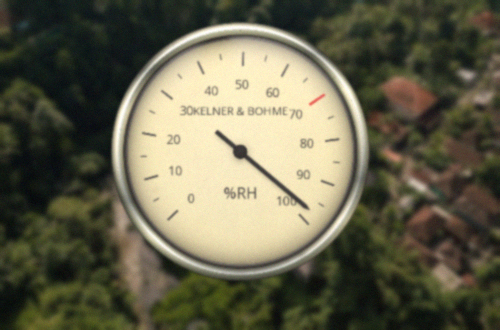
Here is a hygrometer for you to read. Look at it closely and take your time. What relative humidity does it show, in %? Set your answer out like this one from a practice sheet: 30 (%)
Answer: 97.5 (%)
